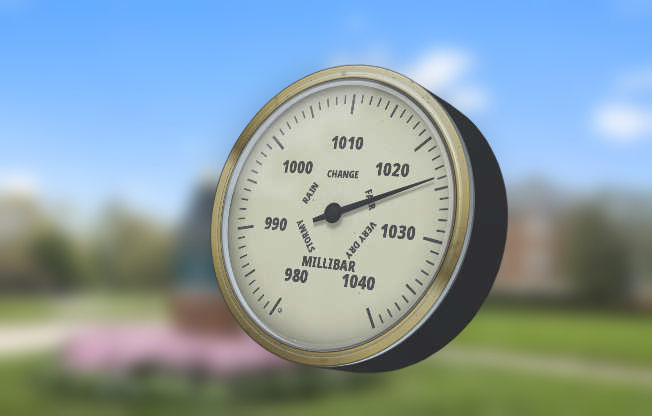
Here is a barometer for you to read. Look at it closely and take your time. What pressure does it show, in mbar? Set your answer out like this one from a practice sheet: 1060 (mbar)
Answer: 1024 (mbar)
